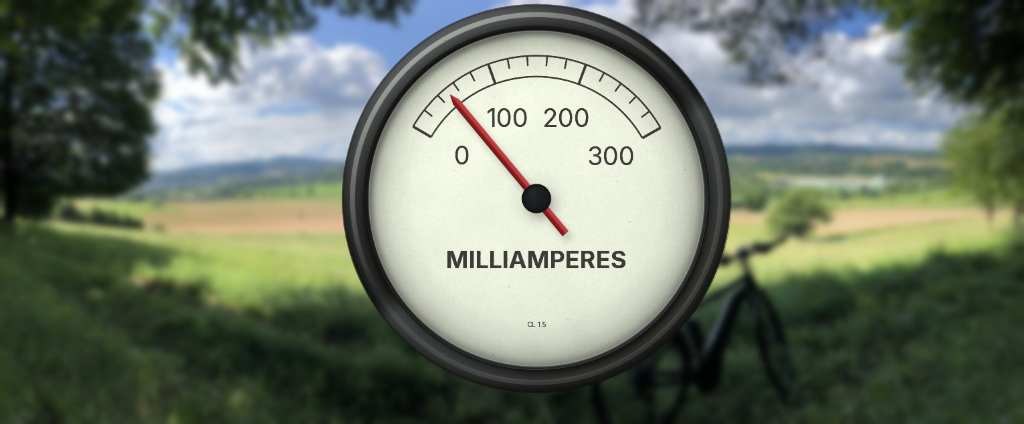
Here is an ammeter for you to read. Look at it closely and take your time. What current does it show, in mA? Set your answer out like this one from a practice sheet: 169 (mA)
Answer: 50 (mA)
